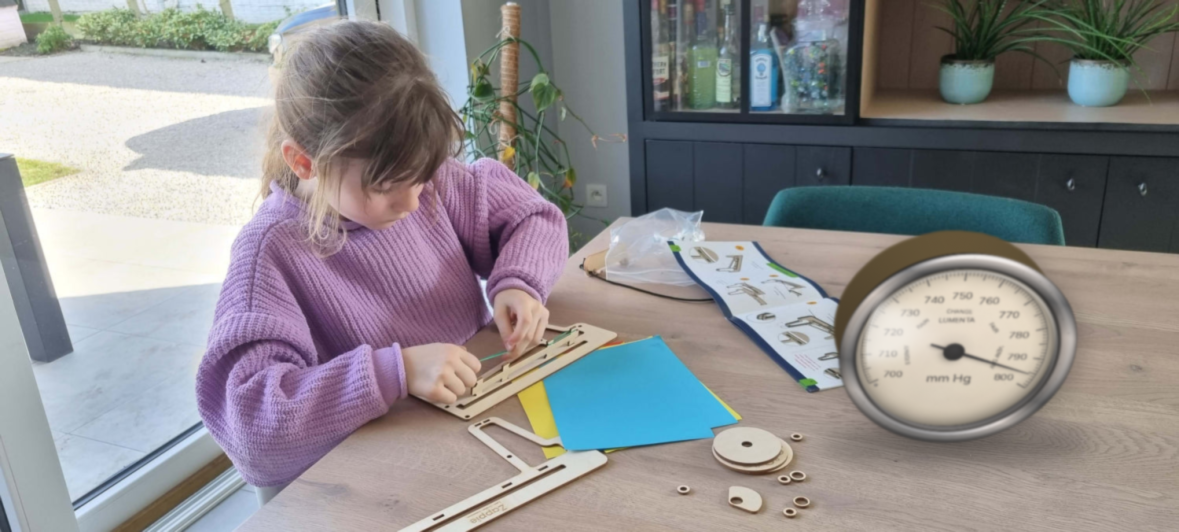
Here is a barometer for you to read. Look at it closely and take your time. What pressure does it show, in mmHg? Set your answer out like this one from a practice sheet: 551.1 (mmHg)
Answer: 795 (mmHg)
